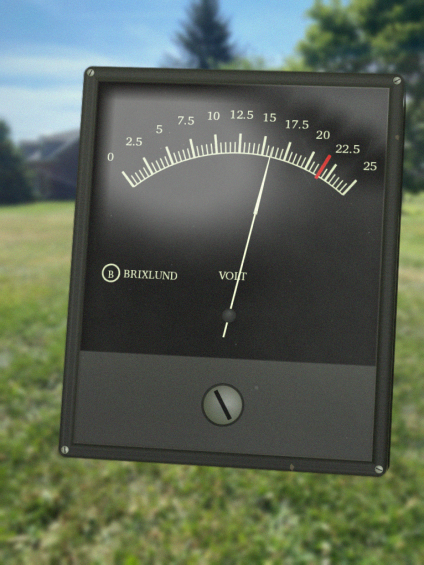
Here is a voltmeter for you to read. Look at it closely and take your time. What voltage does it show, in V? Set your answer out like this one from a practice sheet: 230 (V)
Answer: 16 (V)
